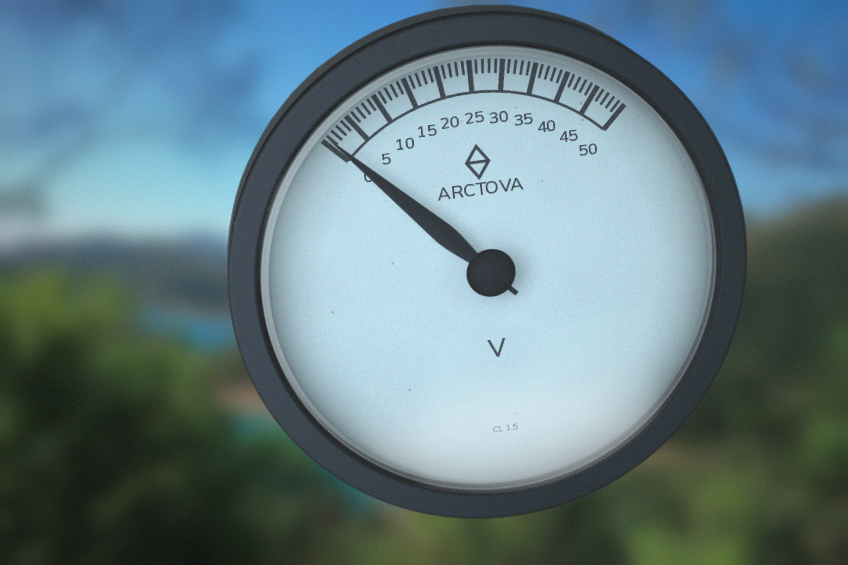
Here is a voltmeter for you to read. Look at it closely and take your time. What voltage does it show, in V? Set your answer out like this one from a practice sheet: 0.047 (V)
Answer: 1 (V)
